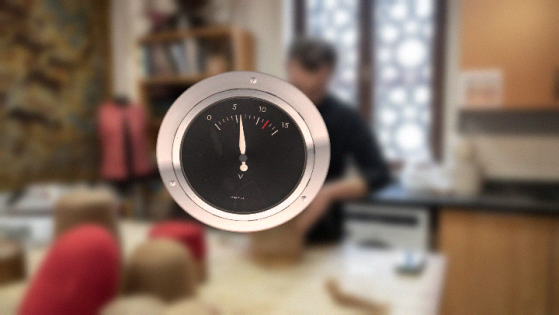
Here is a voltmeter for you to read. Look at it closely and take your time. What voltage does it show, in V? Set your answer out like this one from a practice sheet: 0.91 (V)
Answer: 6 (V)
